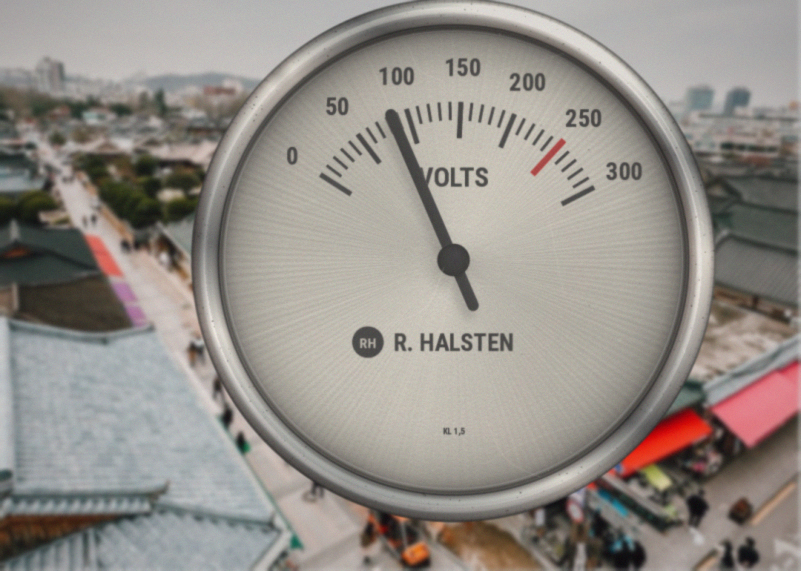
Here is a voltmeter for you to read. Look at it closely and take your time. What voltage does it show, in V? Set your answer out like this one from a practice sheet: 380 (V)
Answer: 85 (V)
